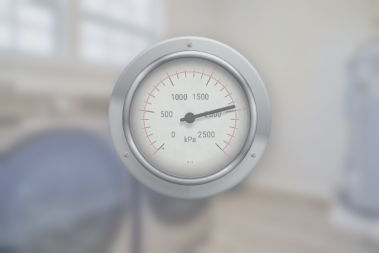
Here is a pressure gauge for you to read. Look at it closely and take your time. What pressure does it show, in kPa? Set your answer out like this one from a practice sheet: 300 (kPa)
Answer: 1950 (kPa)
